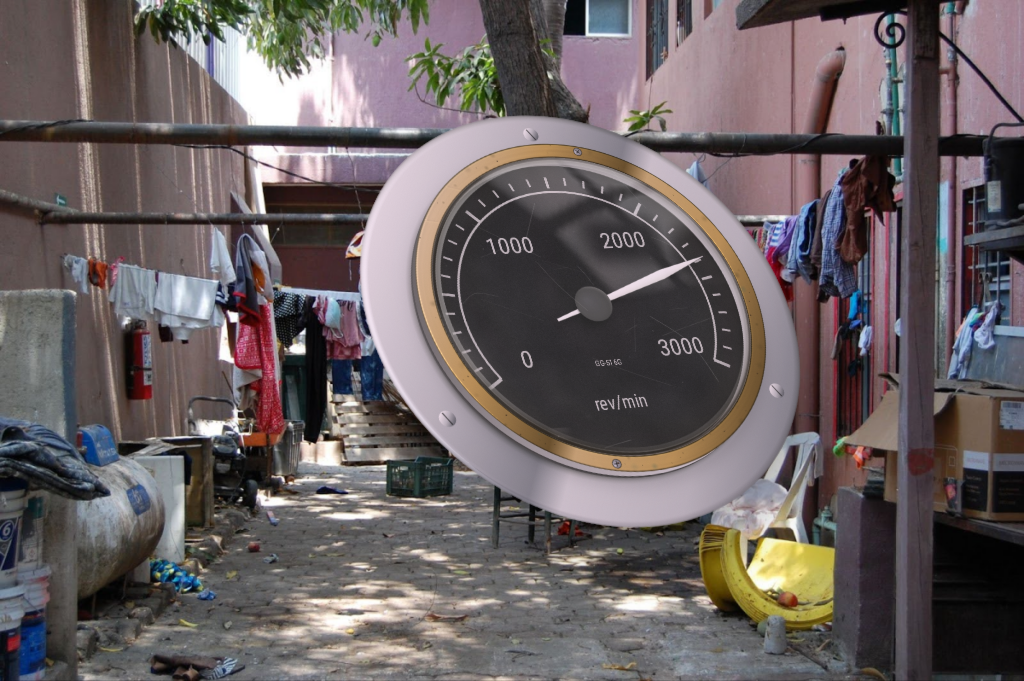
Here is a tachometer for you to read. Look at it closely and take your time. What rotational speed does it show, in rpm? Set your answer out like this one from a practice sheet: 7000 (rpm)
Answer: 2400 (rpm)
